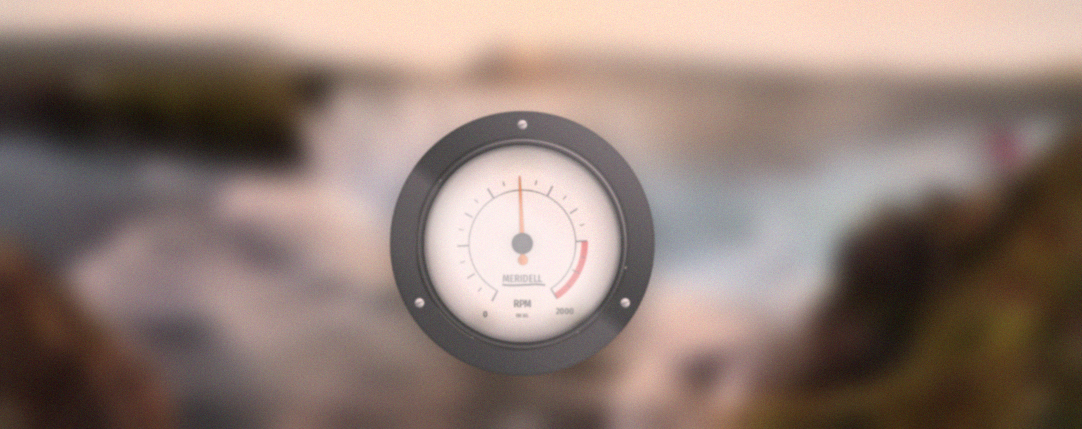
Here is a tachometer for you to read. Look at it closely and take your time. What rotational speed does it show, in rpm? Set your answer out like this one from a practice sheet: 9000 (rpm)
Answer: 1000 (rpm)
